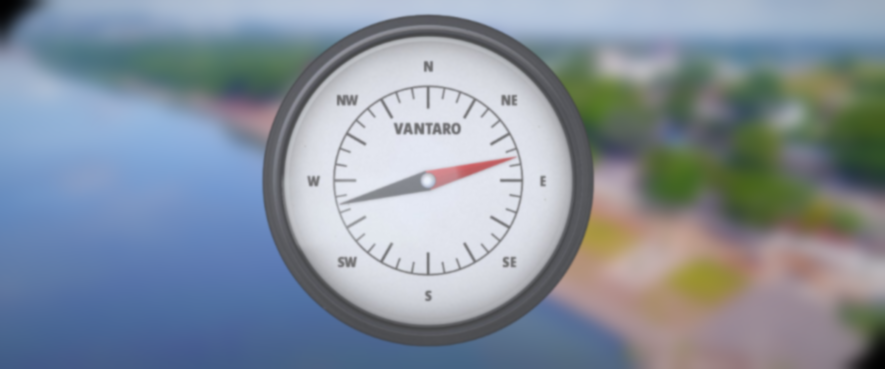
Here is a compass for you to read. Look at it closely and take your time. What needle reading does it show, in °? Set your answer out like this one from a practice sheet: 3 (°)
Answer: 75 (°)
